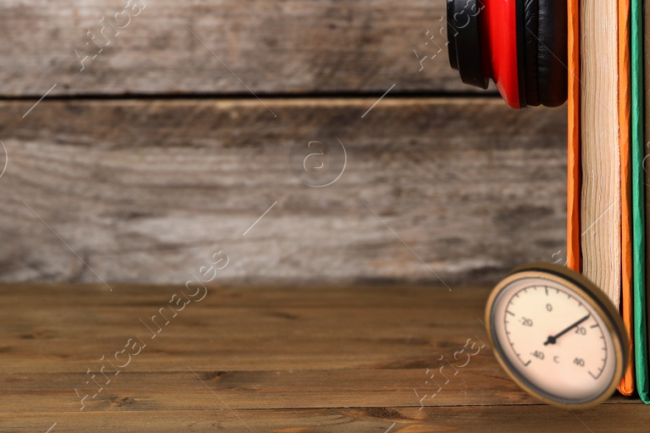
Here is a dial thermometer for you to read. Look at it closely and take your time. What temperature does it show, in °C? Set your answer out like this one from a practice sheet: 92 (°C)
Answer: 16 (°C)
